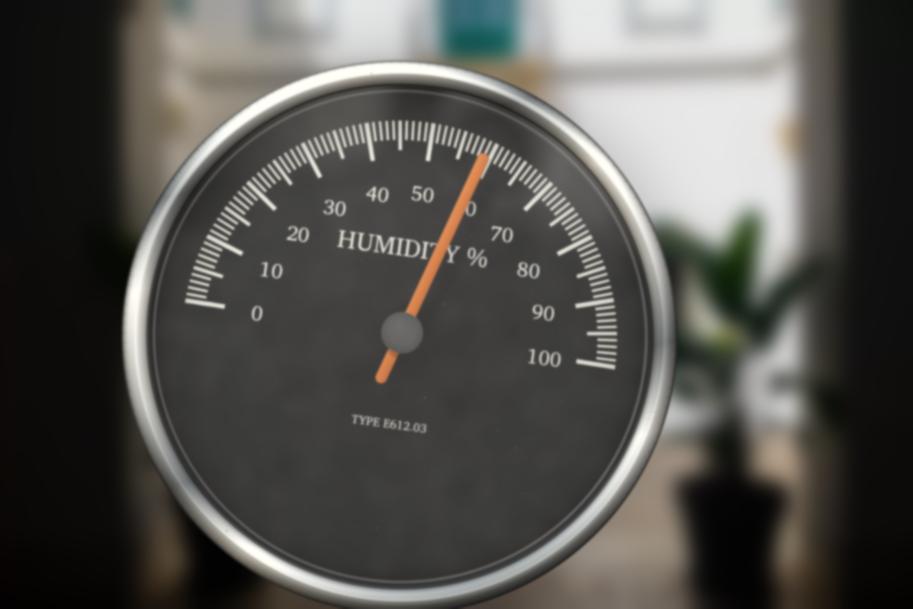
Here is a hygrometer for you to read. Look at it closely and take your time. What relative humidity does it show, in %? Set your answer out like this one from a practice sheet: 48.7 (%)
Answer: 59 (%)
